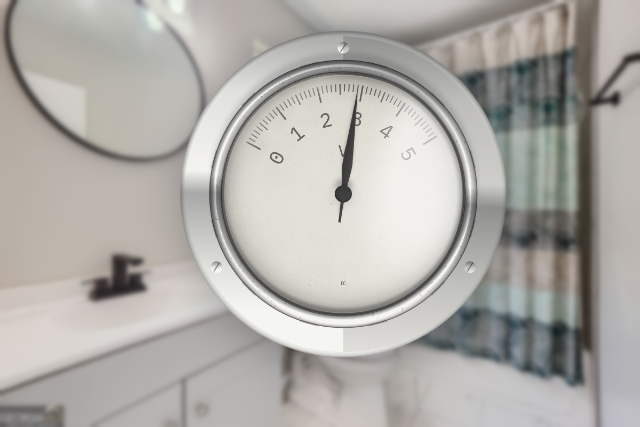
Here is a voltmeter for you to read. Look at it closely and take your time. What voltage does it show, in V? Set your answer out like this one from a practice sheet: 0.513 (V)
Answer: 2.9 (V)
